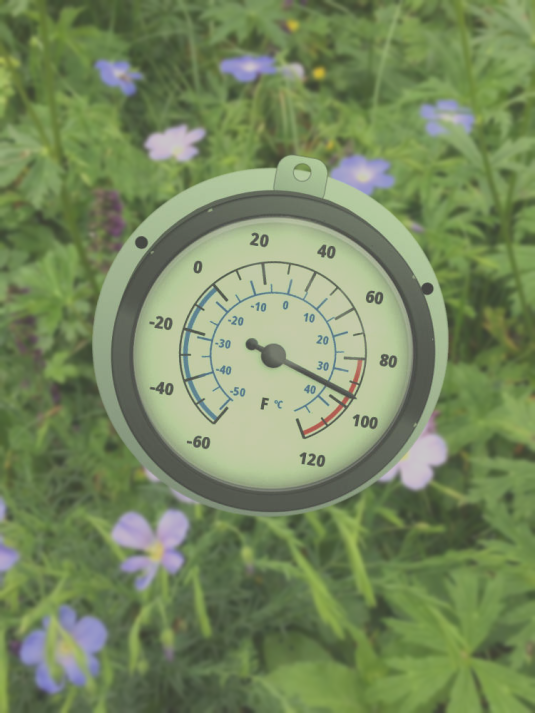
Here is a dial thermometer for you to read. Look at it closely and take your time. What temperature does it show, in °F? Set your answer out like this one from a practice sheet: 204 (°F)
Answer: 95 (°F)
